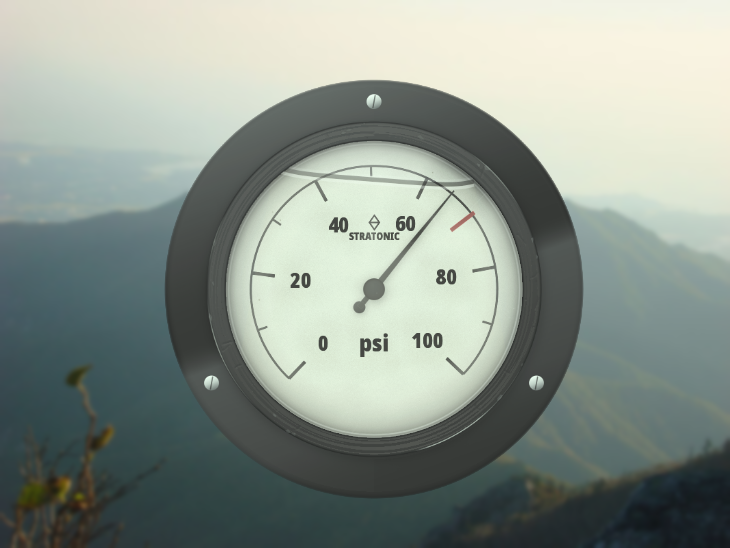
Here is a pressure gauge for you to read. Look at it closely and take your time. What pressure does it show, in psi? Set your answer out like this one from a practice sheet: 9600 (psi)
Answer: 65 (psi)
